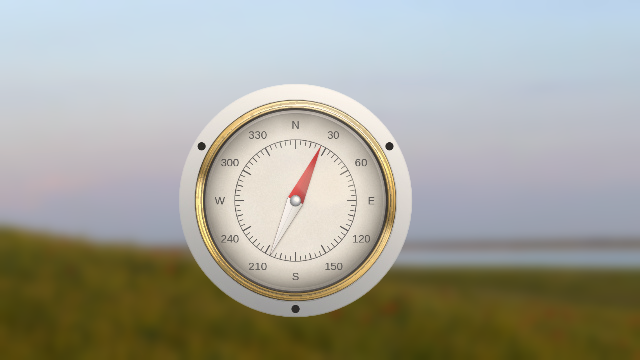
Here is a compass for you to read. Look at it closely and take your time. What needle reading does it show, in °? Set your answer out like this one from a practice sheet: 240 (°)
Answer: 25 (°)
